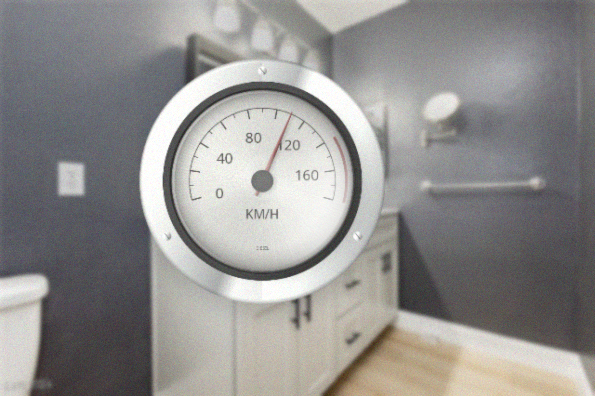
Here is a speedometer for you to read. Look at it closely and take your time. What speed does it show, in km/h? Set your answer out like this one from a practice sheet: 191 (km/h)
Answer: 110 (km/h)
